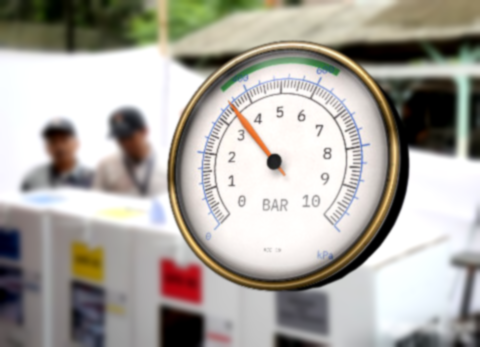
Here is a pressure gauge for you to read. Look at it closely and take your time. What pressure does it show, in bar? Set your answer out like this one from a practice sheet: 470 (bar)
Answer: 3.5 (bar)
